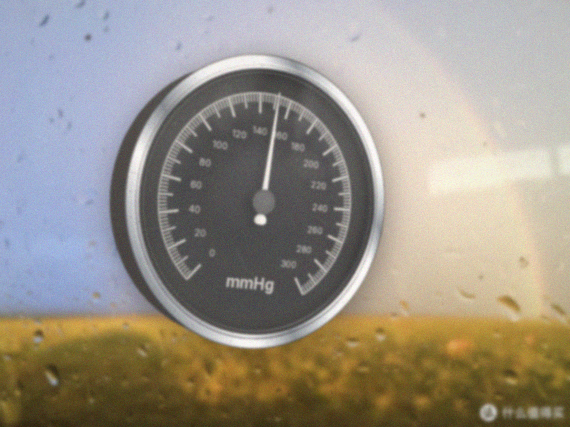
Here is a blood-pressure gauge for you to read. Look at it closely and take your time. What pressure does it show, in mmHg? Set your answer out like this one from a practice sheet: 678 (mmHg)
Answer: 150 (mmHg)
